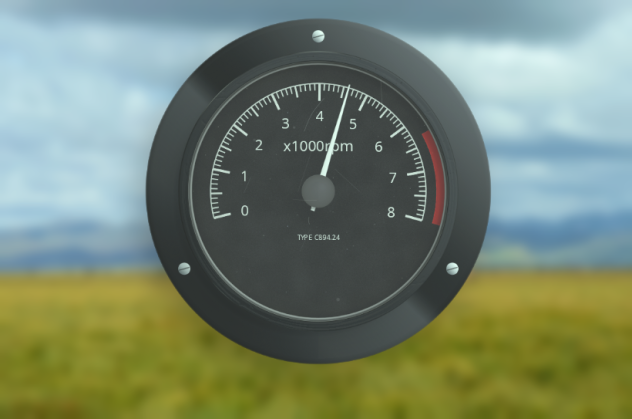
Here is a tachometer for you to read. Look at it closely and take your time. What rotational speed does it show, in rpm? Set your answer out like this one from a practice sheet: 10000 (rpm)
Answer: 4600 (rpm)
